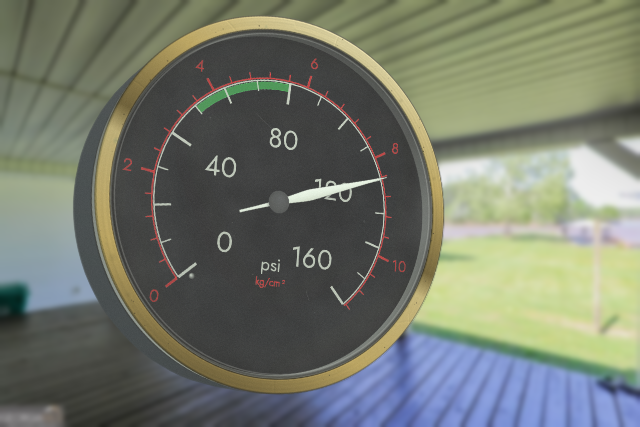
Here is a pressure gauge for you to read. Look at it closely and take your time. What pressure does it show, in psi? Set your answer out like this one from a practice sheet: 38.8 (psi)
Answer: 120 (psi)
